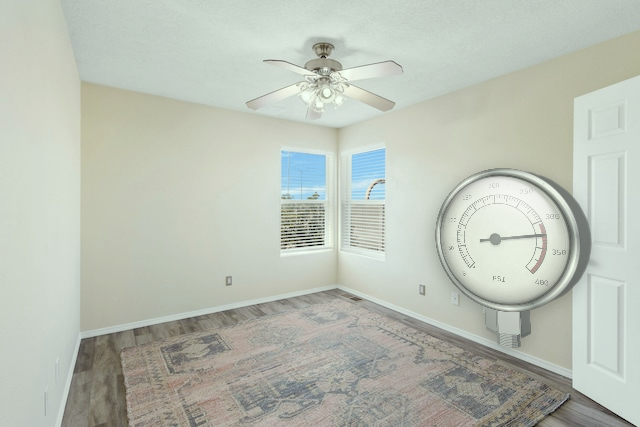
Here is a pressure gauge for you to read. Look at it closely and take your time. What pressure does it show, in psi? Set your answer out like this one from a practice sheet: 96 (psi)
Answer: 325 (psi)
